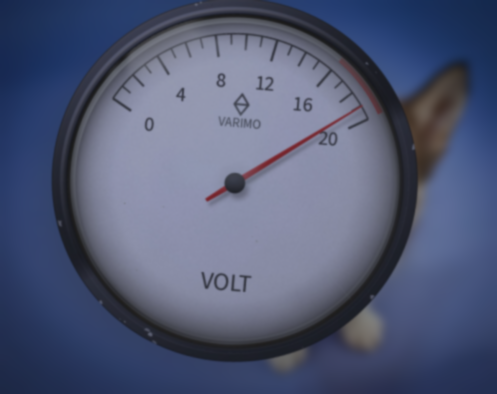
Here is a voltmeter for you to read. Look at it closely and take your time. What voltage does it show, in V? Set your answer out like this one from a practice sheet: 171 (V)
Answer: 19 (V)
